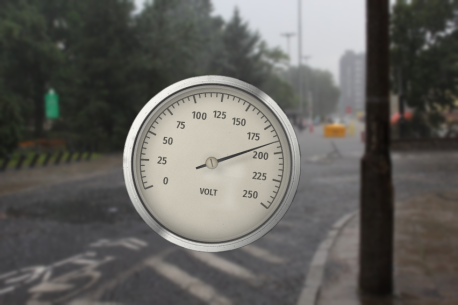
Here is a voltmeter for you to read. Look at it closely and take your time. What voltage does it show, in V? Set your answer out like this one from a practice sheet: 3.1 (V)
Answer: 190 (V)
